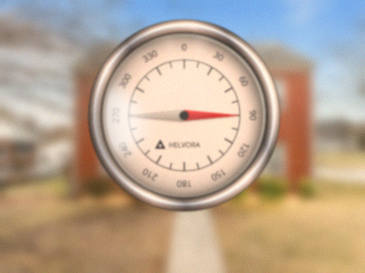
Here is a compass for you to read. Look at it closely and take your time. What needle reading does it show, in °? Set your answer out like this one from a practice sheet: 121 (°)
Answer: 90 (°)
